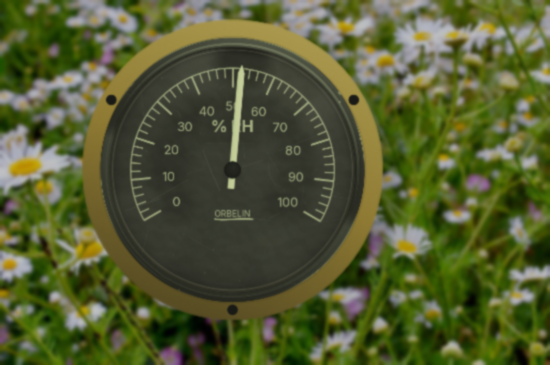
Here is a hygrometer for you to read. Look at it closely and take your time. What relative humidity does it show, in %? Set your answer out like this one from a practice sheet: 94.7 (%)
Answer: 52 (%)
